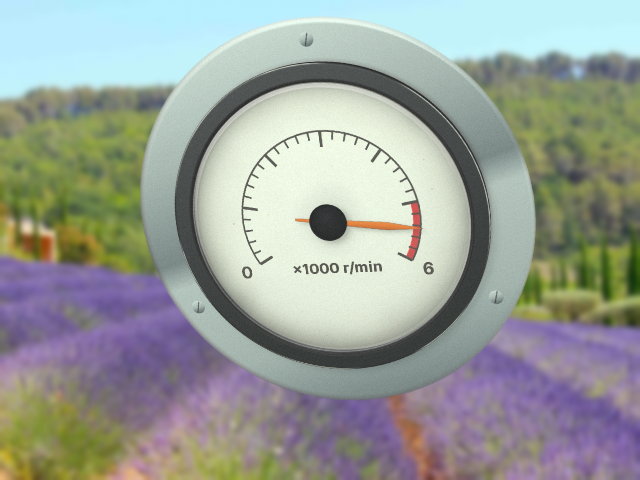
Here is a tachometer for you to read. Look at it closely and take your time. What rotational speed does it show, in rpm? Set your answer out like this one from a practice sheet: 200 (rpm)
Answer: 5400 (rpm)
